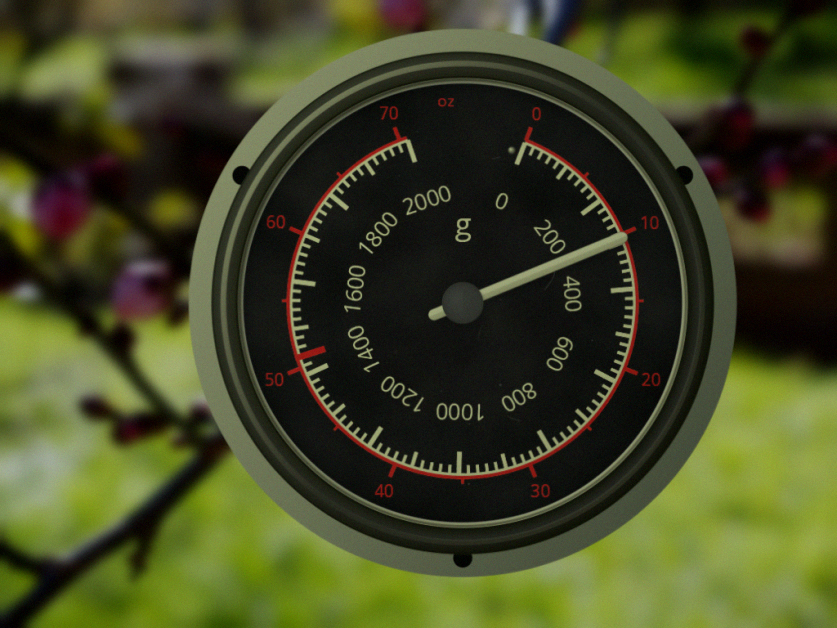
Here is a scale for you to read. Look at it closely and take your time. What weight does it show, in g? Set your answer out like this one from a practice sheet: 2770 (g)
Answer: 290 (g)
